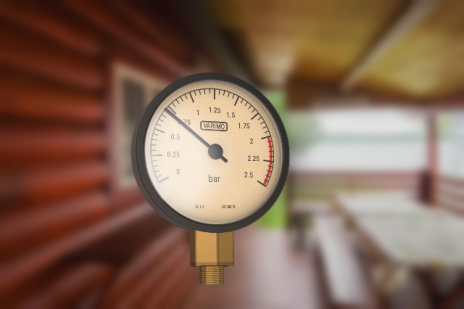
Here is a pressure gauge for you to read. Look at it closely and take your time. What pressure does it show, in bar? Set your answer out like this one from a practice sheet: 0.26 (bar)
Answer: 0.7 (bar)
